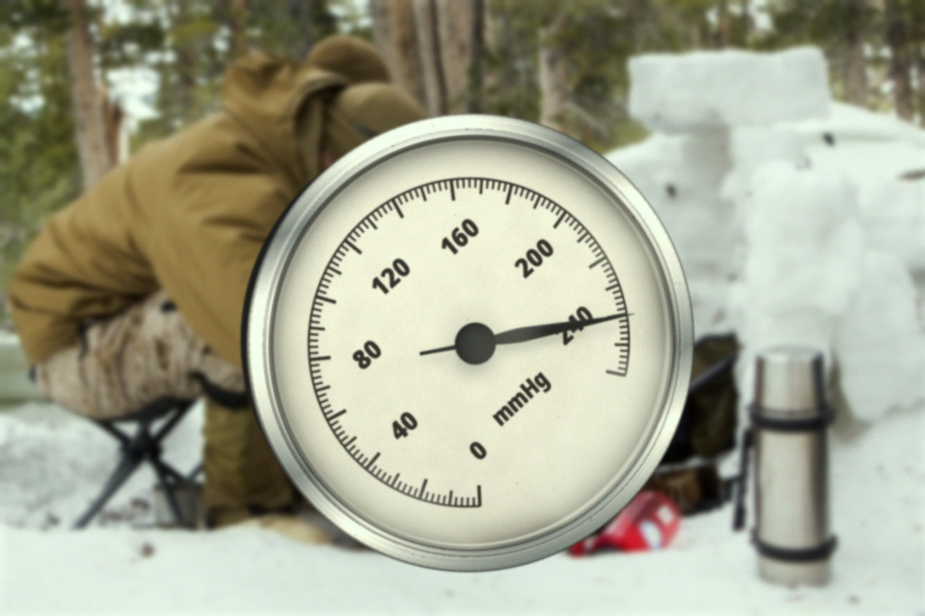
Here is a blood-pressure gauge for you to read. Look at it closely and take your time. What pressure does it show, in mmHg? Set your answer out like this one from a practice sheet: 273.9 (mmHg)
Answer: 240 (mmHg)
